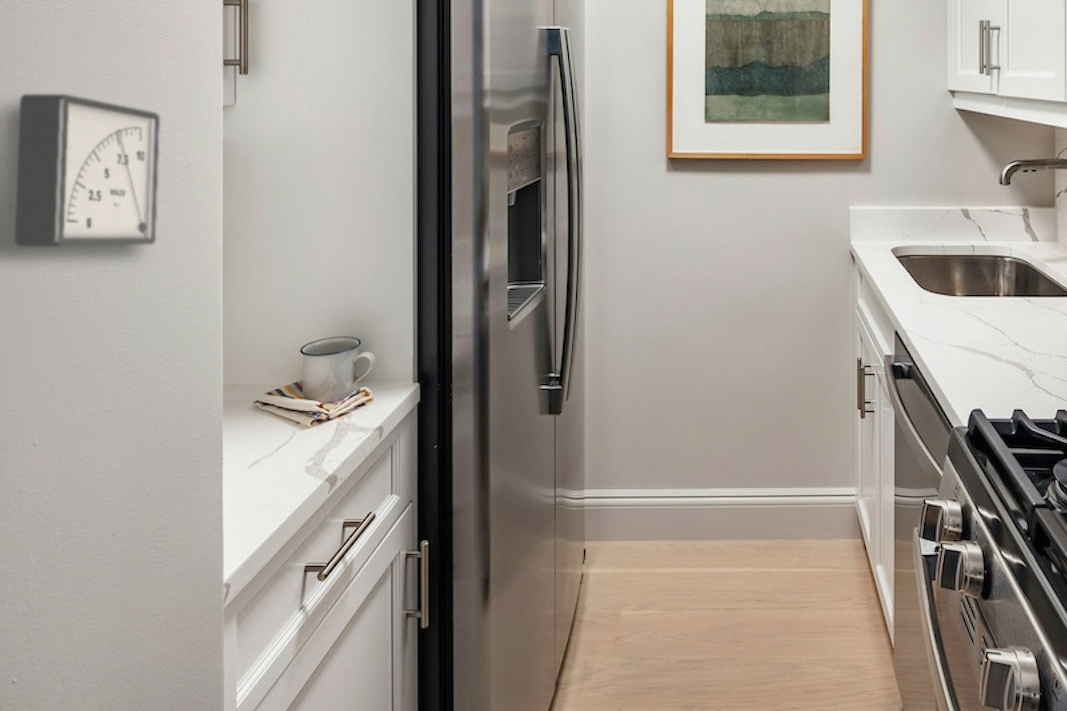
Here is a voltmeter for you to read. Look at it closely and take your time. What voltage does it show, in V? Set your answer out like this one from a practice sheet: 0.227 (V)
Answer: 7.5 (V)
